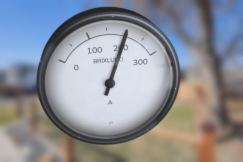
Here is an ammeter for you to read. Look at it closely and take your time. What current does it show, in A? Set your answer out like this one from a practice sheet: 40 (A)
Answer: 200 (A)
